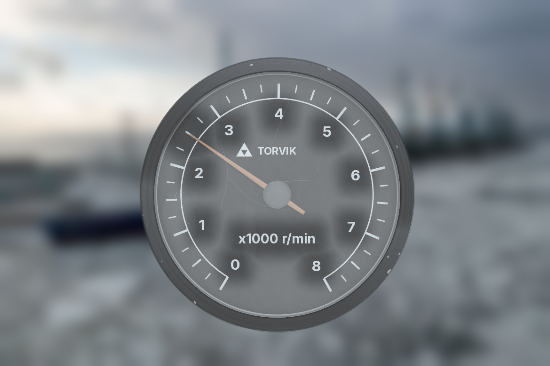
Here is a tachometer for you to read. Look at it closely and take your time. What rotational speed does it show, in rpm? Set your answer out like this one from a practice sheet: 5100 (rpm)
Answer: 2500 (rpm)
